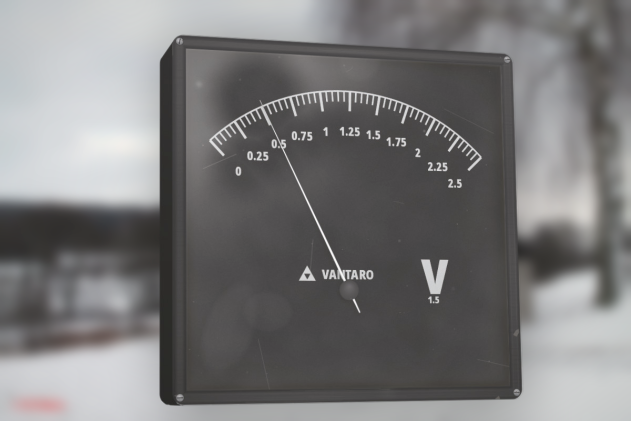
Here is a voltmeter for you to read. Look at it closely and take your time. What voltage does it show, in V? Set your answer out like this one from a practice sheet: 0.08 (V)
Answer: 0.5 (V)
